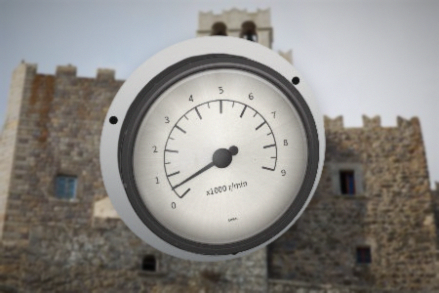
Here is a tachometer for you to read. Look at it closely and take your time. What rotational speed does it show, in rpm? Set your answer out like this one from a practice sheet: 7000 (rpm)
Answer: 500 (rpm)
